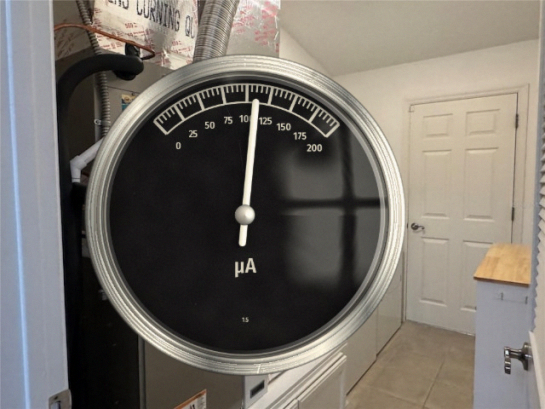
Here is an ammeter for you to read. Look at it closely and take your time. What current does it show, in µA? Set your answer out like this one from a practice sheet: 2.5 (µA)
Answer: 110 (µA)
